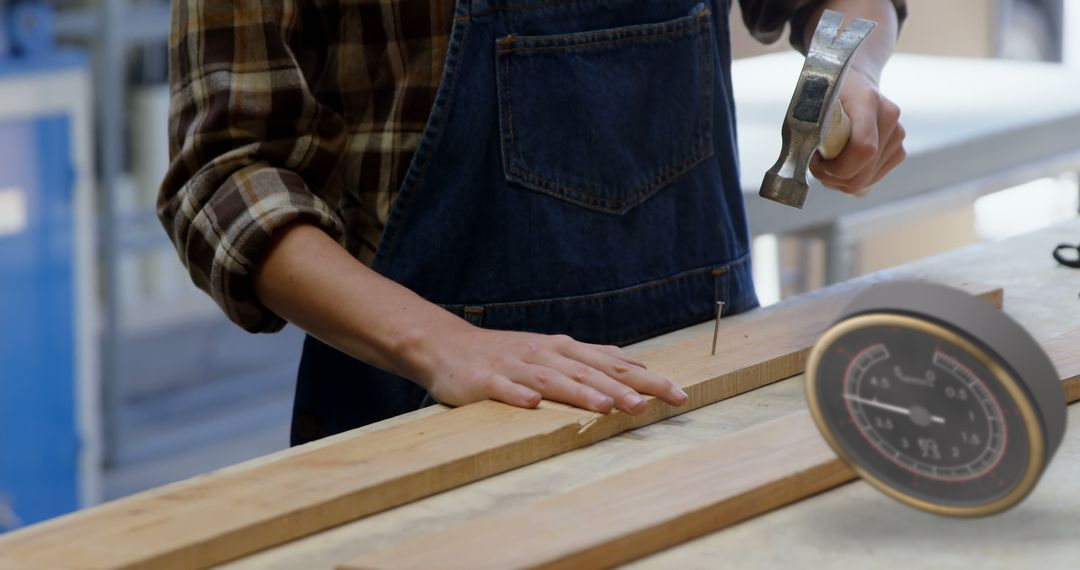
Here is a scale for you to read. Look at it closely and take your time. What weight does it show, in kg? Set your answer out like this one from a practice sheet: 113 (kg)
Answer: 4 (kg)
